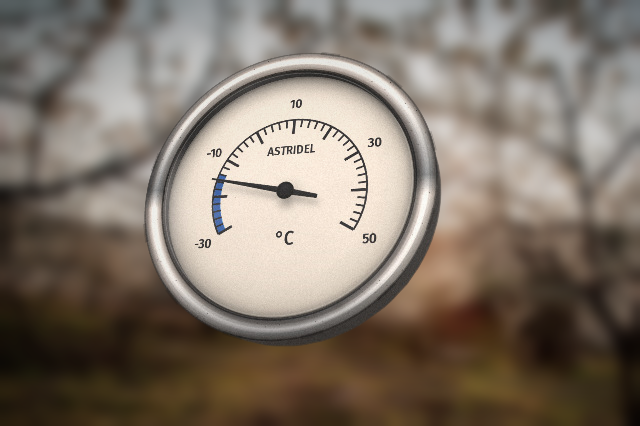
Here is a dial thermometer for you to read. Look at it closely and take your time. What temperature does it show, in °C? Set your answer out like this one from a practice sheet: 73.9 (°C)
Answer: -16 (°C)
